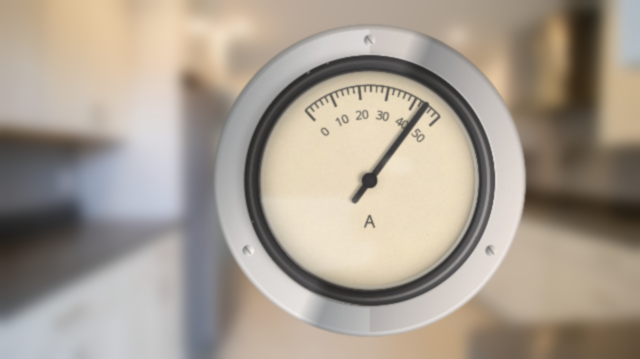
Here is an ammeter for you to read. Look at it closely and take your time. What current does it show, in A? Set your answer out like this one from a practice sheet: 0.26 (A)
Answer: 44 (A)
